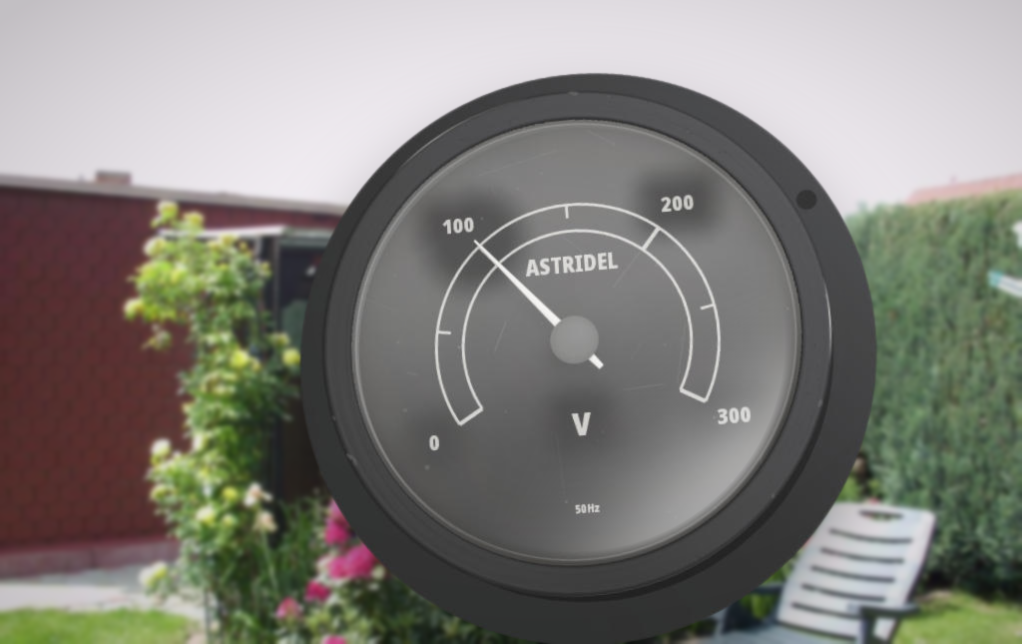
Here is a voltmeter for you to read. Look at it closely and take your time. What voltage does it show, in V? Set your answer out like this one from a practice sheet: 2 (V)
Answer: 100 (V)
